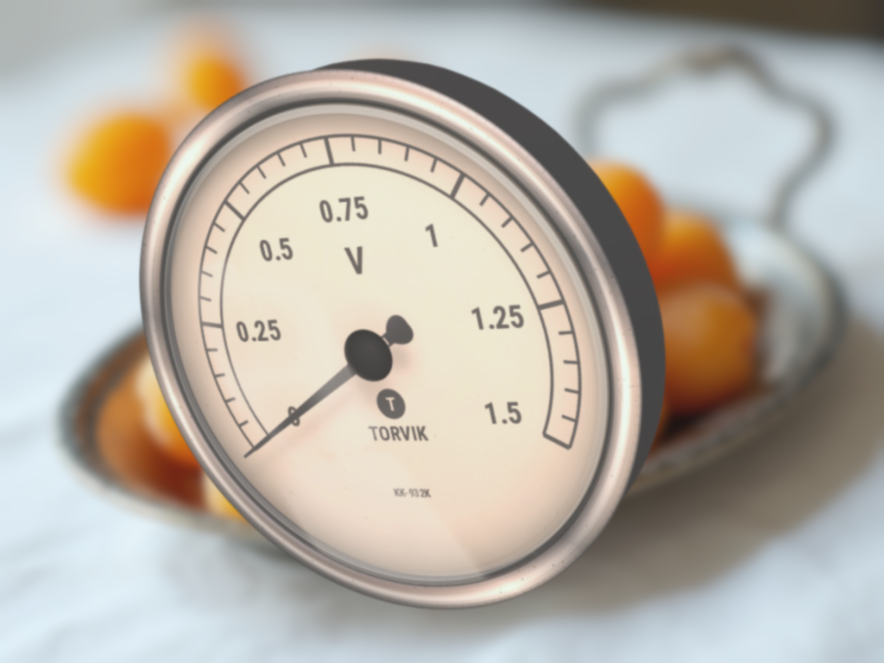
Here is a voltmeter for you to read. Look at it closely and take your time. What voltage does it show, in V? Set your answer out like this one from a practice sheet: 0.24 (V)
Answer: 0 (V)
